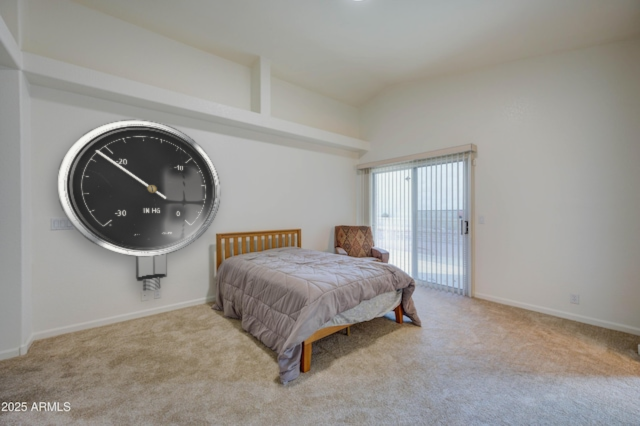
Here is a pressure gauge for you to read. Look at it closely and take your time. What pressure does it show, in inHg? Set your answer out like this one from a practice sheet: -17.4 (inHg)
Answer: -21 (inHg)
